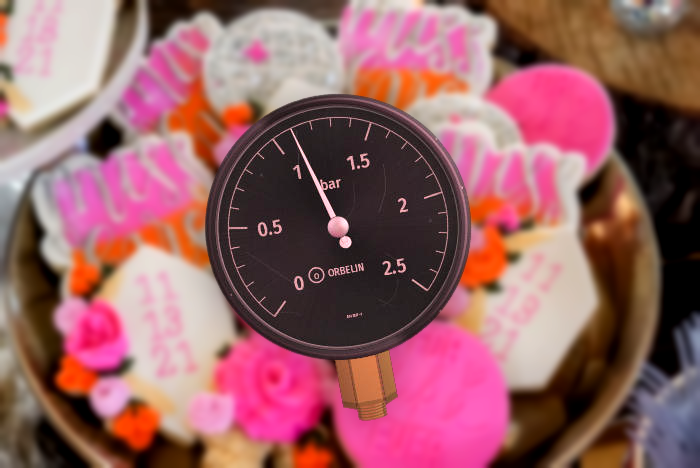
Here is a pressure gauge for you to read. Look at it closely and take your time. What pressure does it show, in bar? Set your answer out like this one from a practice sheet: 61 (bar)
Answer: 1.1 (bar)
